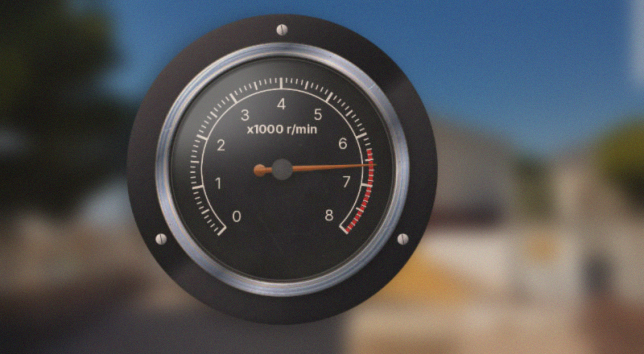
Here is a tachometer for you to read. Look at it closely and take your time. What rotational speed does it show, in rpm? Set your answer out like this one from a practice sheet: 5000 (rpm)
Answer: 6600 (rpm)
